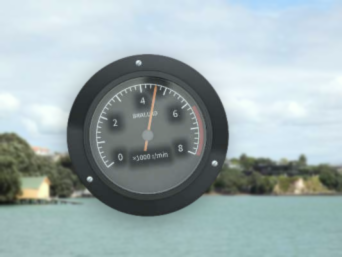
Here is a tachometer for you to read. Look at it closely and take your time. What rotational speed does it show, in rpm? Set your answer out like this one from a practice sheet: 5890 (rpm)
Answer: 4600 (rpm)
